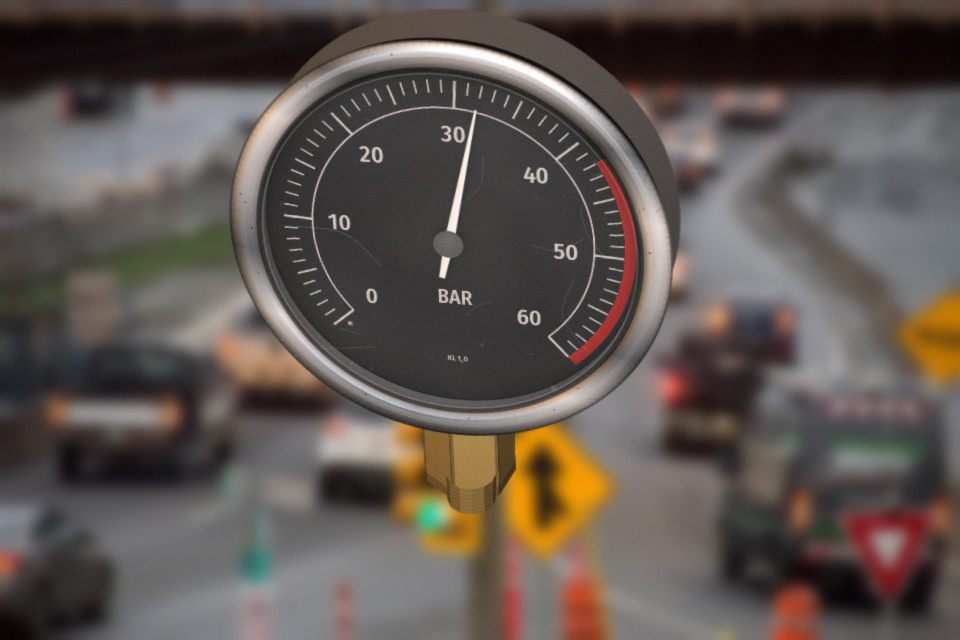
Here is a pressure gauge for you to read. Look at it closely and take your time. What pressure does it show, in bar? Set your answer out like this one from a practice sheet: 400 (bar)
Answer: 32 (bar)
